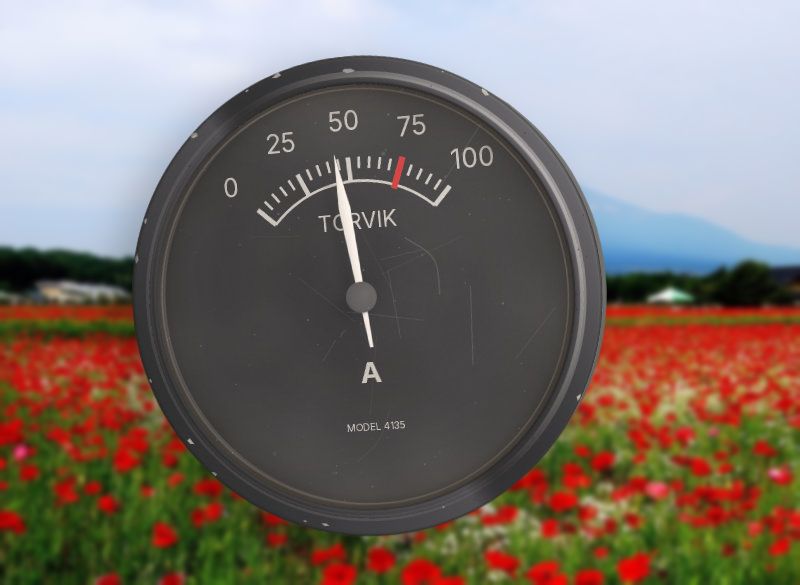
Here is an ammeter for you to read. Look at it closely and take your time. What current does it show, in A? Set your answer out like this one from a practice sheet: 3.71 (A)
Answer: 45 (A)
